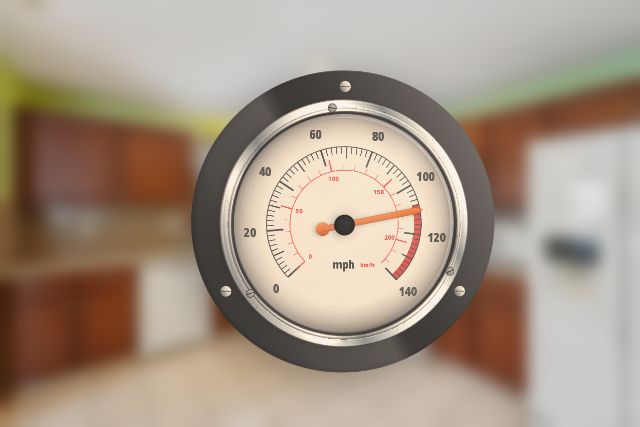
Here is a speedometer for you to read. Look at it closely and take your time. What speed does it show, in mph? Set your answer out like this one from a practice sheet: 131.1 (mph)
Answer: 110 (mph)
